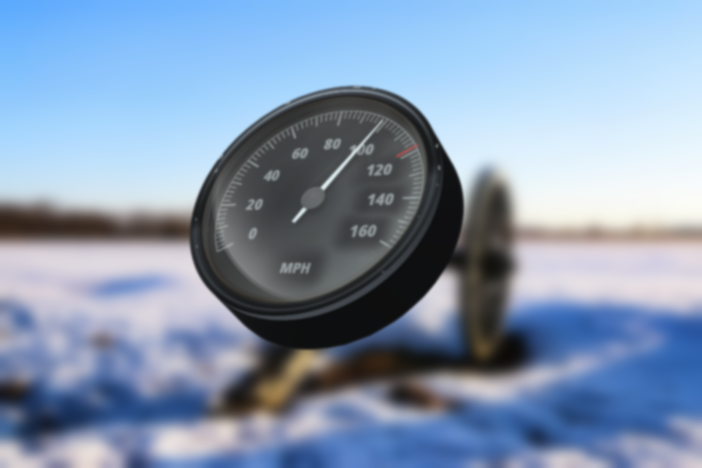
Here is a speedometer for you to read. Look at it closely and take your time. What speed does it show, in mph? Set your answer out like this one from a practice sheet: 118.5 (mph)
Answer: 100 (mph)
